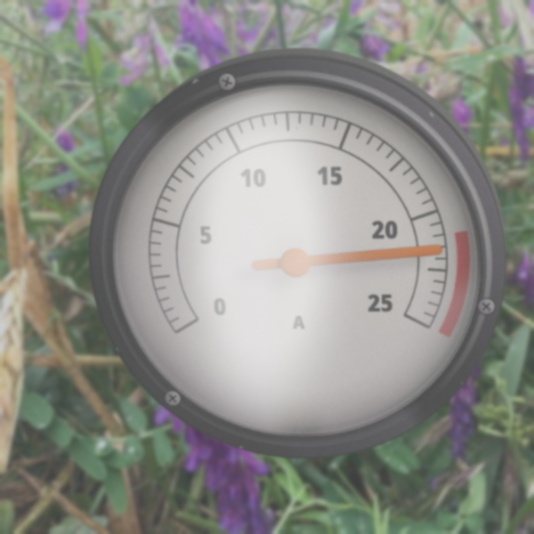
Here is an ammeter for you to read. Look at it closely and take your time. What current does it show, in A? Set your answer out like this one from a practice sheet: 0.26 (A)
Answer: 21.5 (A)
